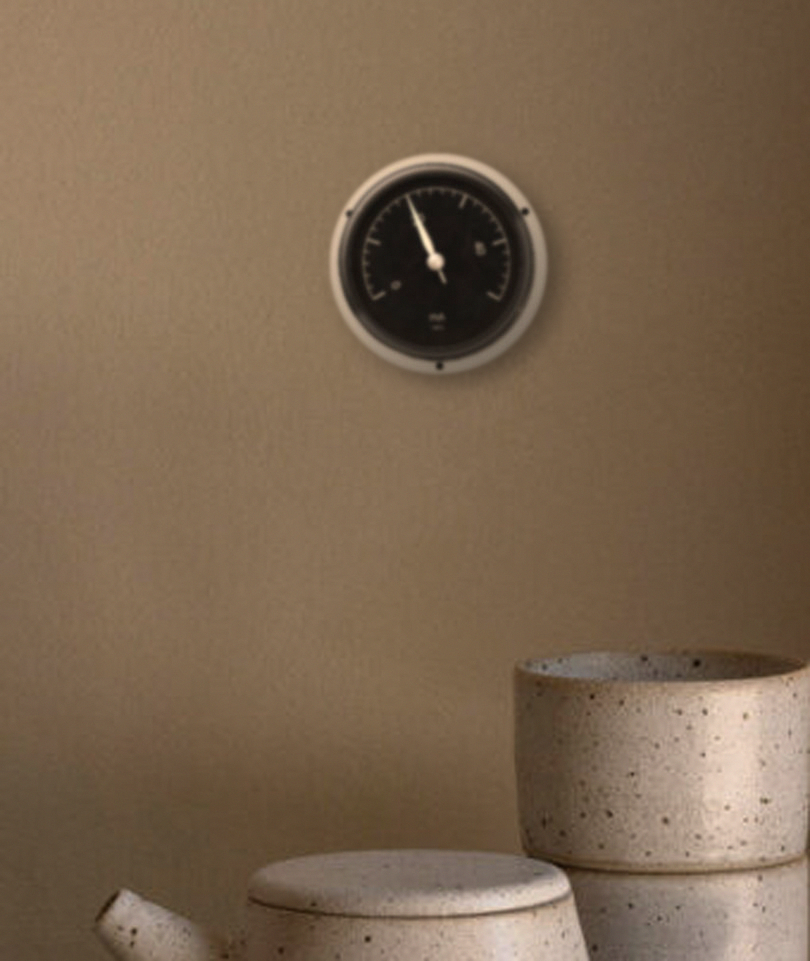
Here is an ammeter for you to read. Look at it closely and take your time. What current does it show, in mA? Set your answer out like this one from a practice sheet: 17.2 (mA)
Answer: 20 (mA)
